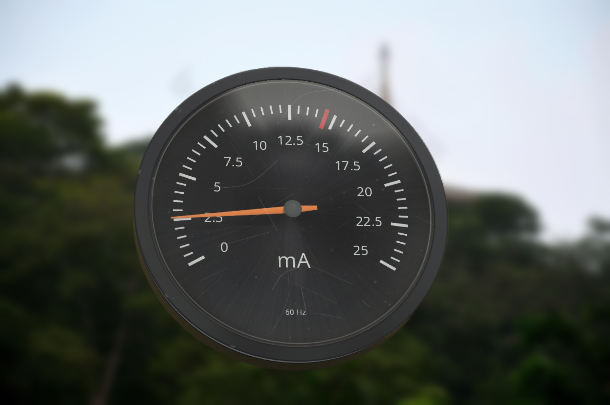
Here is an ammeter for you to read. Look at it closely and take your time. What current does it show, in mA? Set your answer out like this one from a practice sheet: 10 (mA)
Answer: 2.5 (mA)
